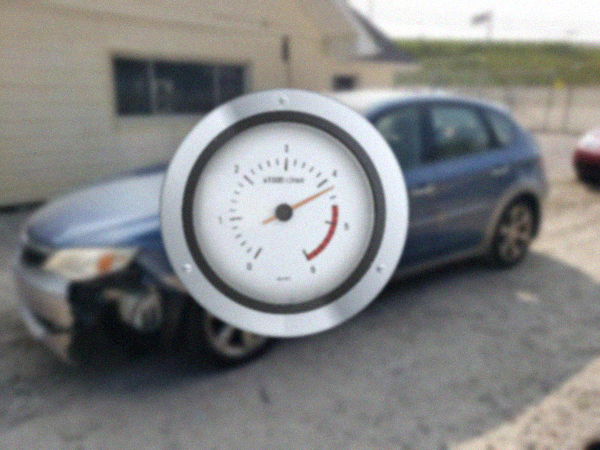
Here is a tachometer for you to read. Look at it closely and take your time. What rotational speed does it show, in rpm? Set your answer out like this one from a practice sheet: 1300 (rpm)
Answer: 4200 (rpm)
